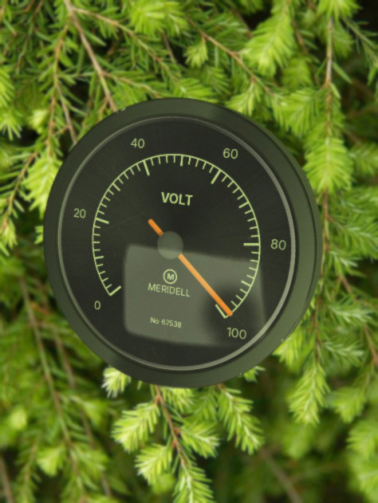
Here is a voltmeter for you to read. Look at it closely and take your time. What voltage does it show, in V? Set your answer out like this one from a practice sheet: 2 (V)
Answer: 98 (V)
